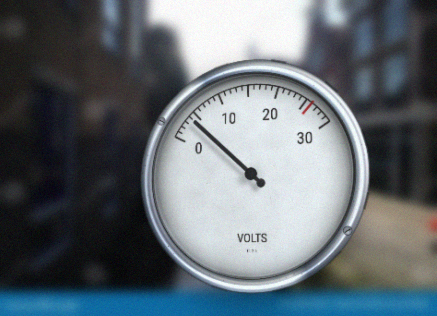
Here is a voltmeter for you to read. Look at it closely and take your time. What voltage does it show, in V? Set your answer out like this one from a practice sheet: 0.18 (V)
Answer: 4 (V)
